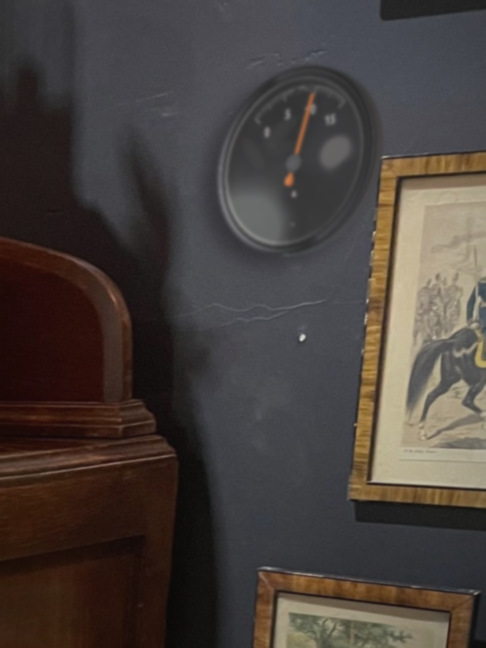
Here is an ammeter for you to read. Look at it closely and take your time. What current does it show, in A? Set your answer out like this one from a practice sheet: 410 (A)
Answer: 10 (A)
